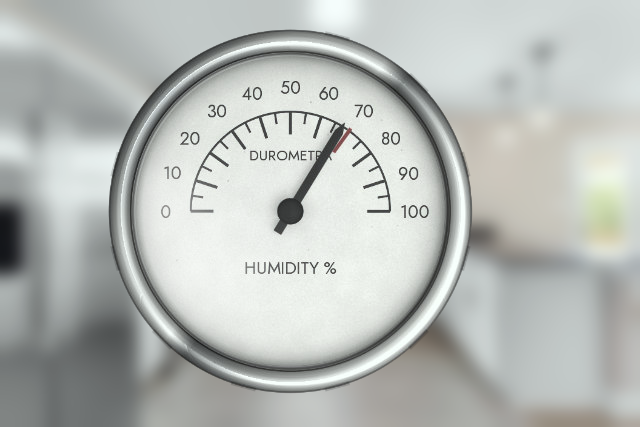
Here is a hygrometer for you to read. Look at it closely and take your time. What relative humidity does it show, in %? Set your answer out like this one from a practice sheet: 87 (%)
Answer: 67.5 (%)
